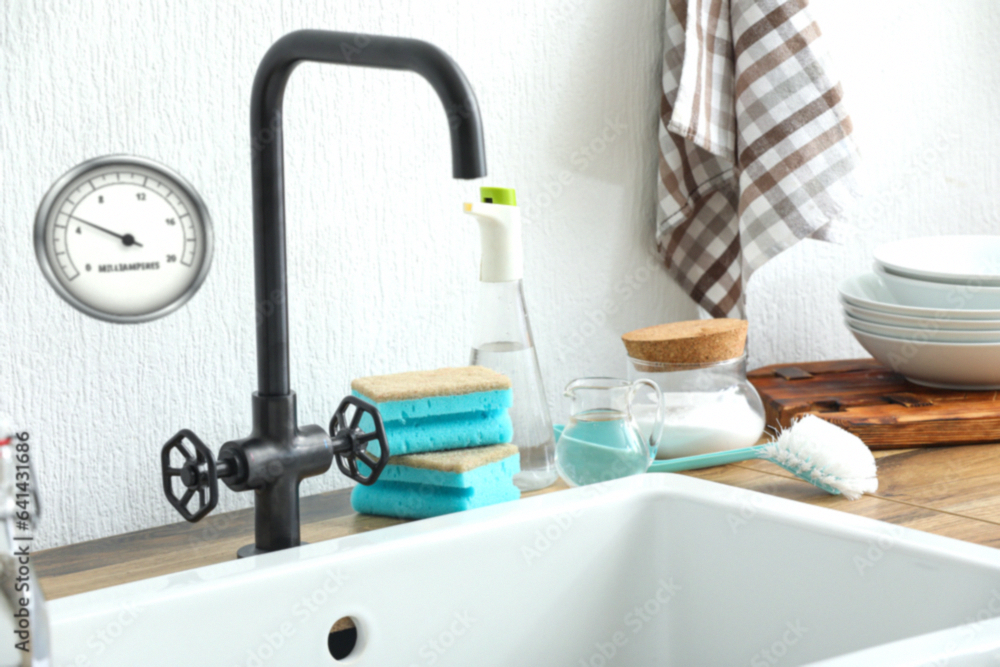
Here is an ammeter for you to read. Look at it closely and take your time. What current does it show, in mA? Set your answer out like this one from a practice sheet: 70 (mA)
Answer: 5 (mA)
